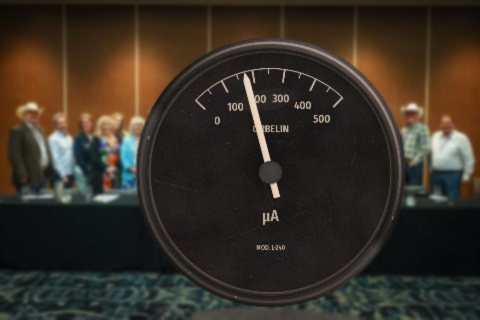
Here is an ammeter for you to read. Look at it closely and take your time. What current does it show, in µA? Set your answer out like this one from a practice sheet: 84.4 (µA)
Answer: 175 (µA)
